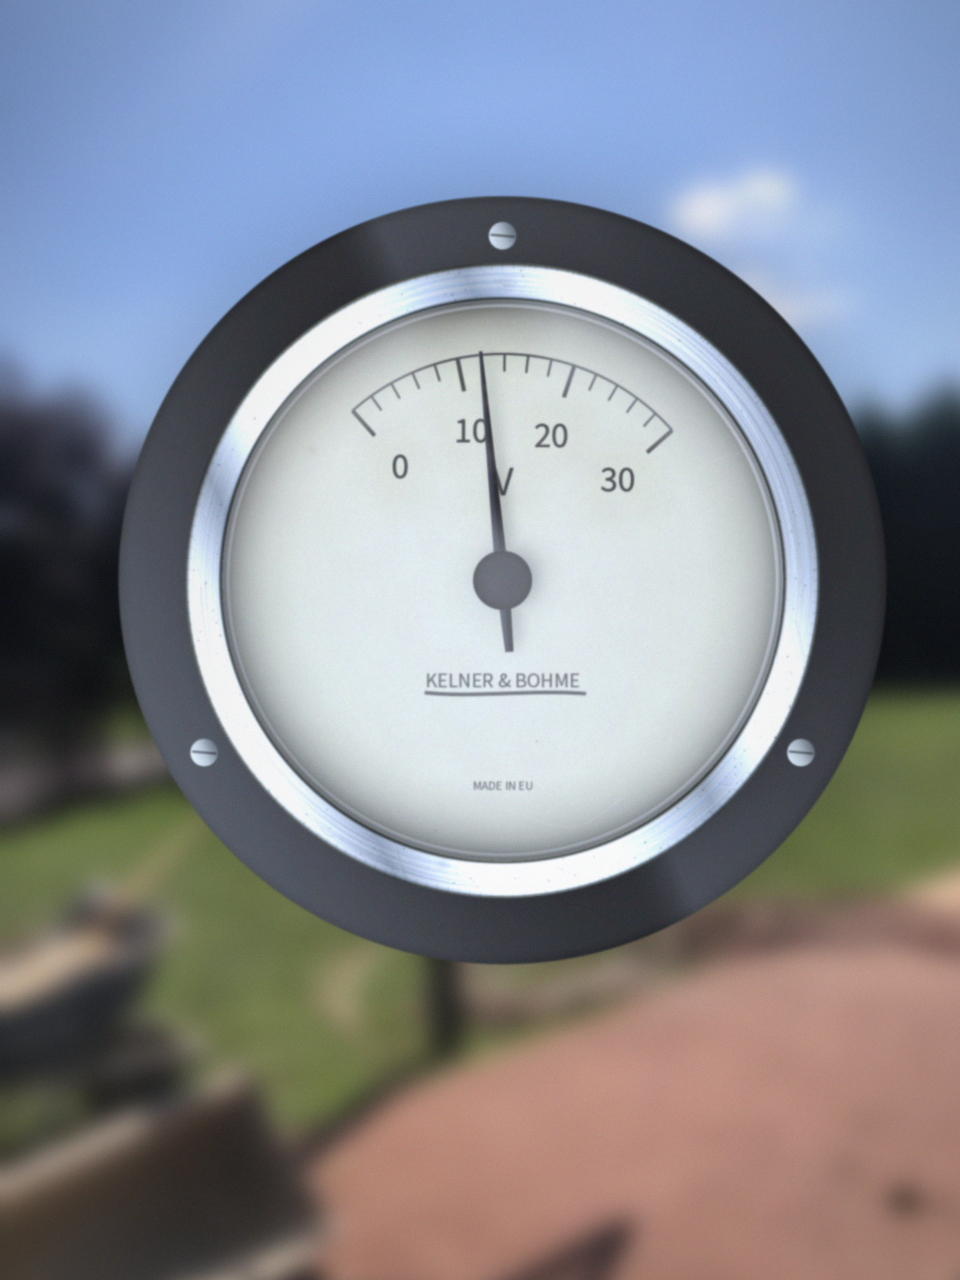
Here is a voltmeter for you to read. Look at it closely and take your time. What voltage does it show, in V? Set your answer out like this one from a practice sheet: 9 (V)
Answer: 12 (V)
